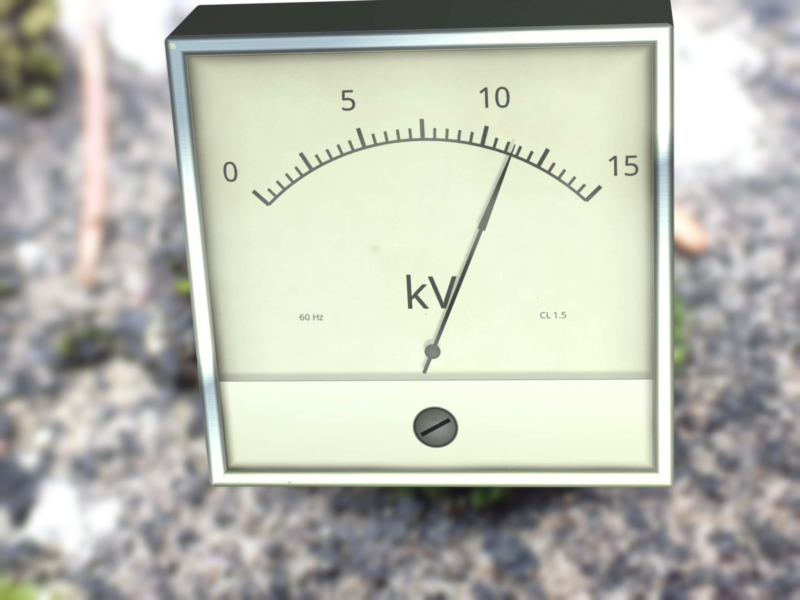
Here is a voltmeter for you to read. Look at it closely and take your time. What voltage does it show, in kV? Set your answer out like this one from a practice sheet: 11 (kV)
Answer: 11.25 (kV)
